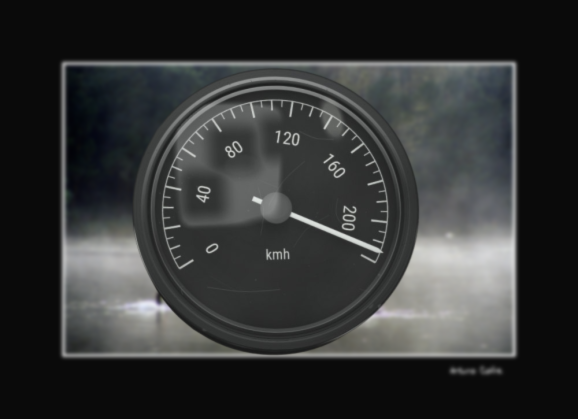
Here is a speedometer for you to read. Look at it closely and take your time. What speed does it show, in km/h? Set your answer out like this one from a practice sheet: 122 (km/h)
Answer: 215 (km/h)
